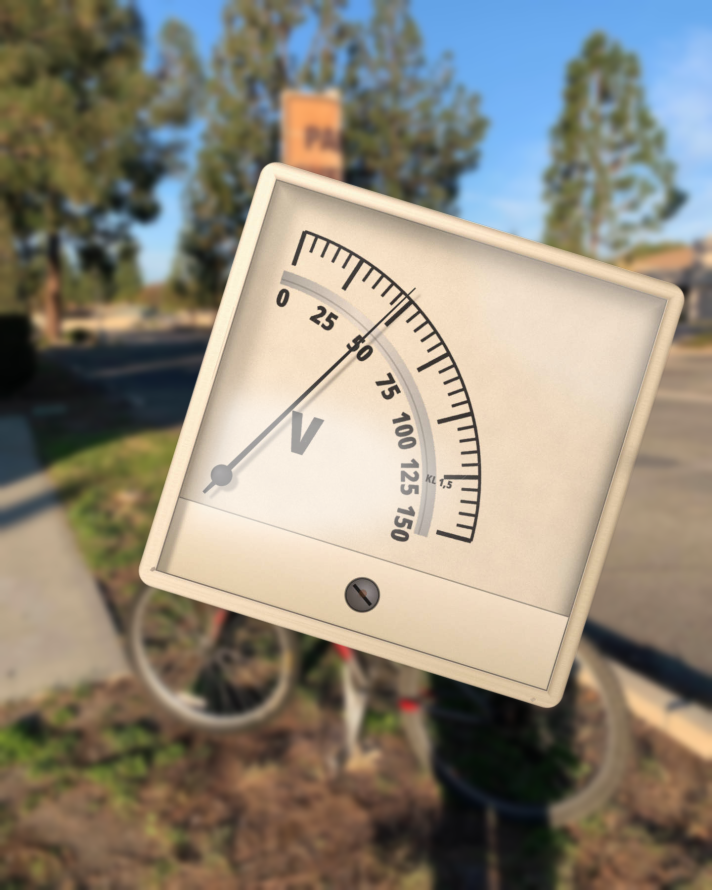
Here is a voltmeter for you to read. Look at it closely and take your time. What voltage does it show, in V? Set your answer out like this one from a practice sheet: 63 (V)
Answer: 47.5 (V)
